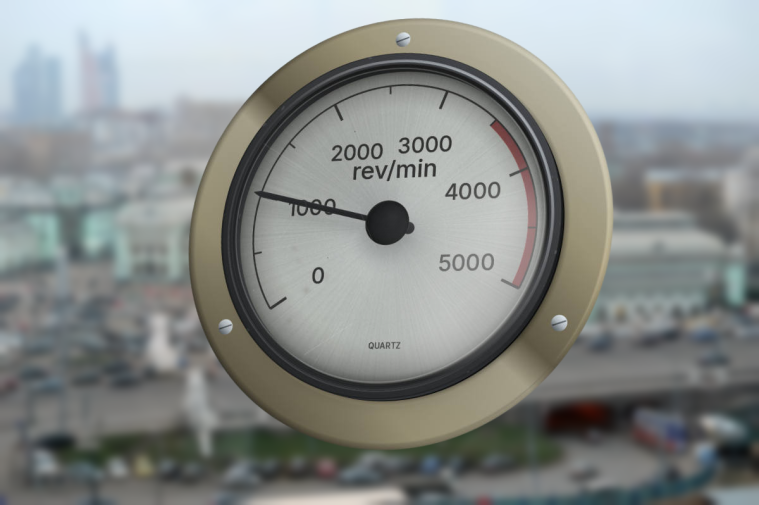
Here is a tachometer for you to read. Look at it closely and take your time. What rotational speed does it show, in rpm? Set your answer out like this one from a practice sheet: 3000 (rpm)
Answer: 1000 (rpm)
